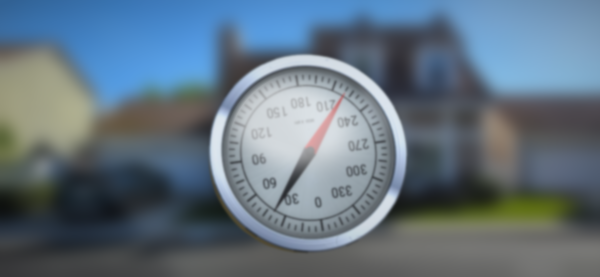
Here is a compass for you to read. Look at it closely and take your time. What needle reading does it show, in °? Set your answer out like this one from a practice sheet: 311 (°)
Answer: 220 (°)
